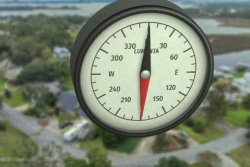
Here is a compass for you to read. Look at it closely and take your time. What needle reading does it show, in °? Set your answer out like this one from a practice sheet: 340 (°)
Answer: 180 (°)
